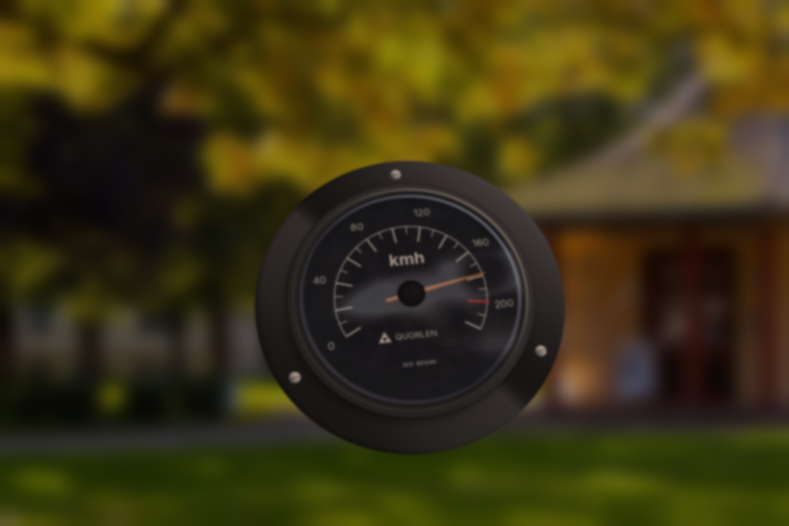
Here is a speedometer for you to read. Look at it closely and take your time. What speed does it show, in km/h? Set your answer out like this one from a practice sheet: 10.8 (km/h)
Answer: 180 (km/h)
